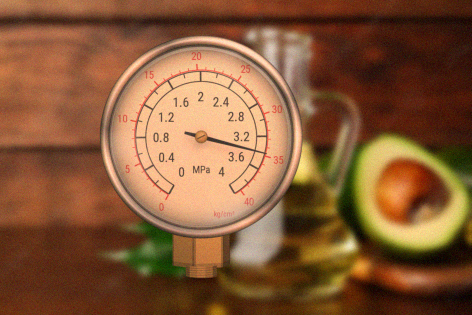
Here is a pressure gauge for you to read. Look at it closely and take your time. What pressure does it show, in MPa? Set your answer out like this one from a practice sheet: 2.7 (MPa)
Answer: 3.4 (MPa)
